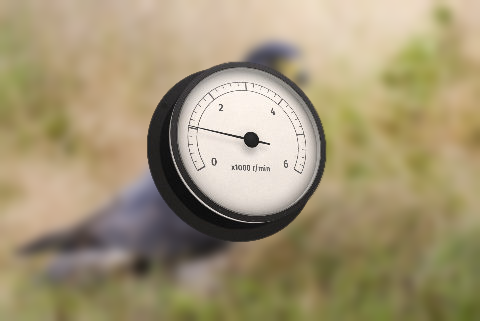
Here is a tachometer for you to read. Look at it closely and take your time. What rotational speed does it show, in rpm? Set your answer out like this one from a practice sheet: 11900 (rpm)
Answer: 1000 (rpm)
